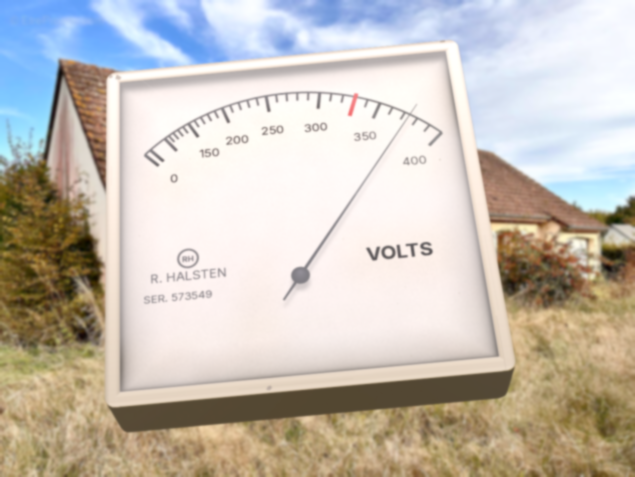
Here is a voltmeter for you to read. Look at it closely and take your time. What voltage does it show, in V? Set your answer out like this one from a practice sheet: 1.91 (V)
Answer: 375 (V)
